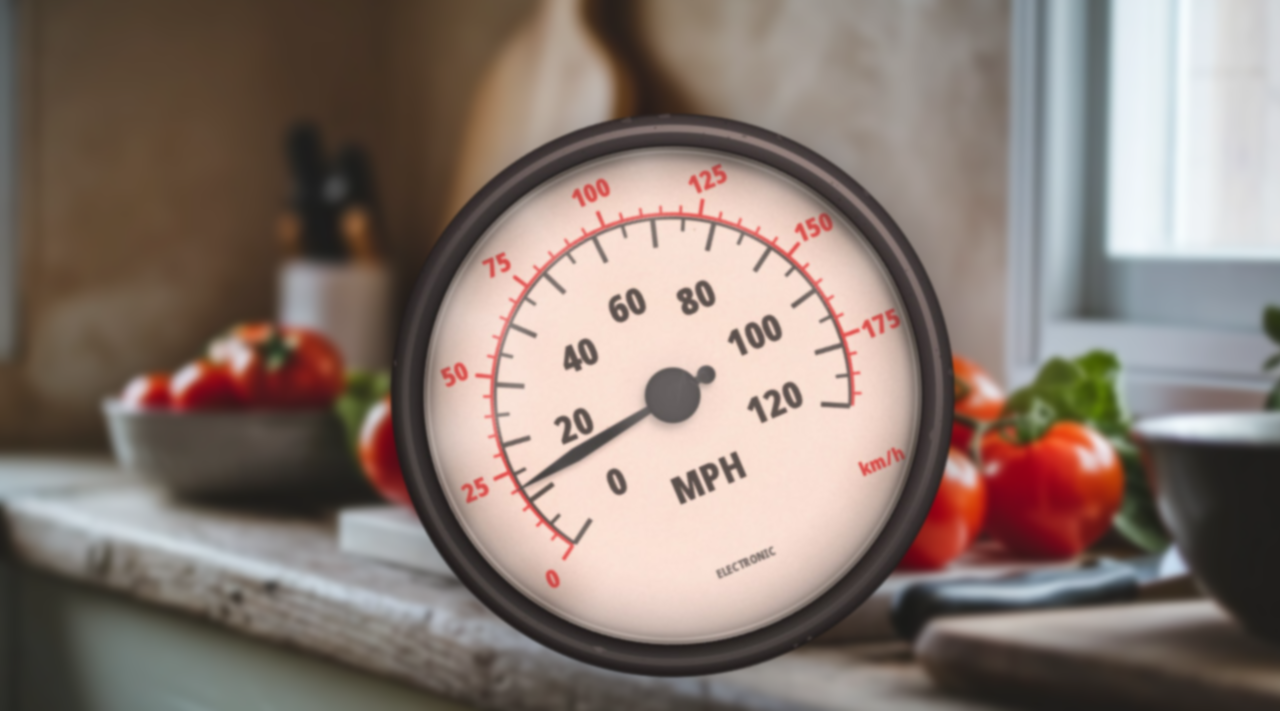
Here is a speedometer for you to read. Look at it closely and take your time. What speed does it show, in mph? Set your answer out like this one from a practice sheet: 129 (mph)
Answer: 12.5 (mph)
